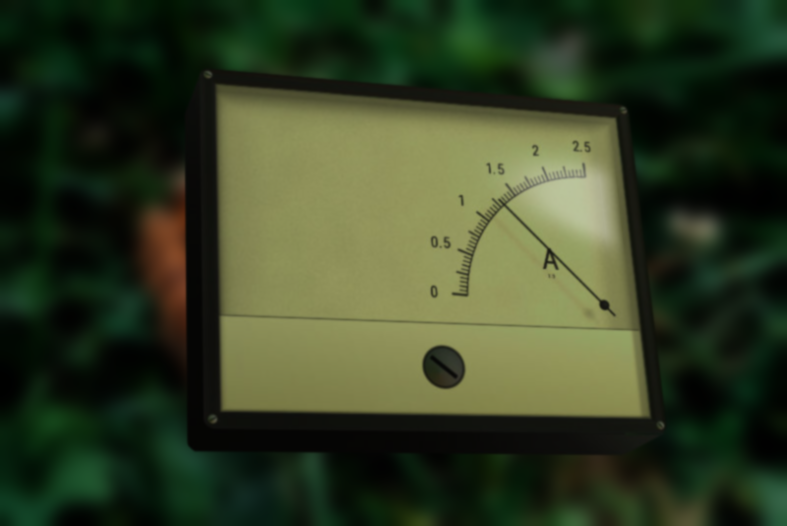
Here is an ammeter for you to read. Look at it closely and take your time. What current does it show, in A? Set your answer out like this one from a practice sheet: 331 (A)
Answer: 1.25 (A)
